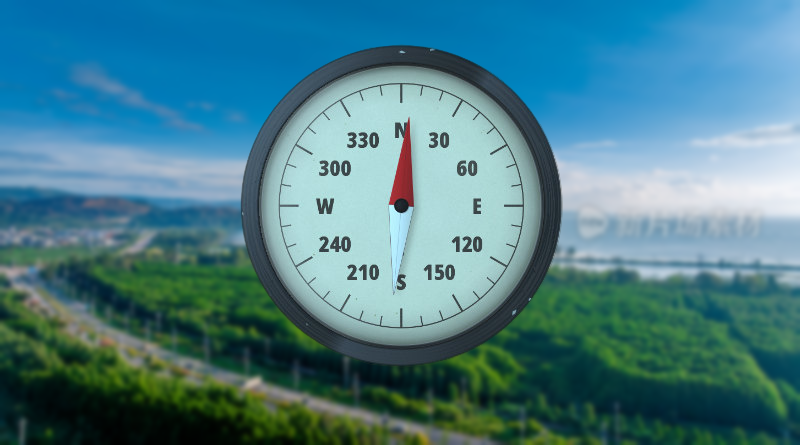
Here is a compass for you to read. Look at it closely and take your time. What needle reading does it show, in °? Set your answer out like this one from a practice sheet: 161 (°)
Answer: 5 (°)
